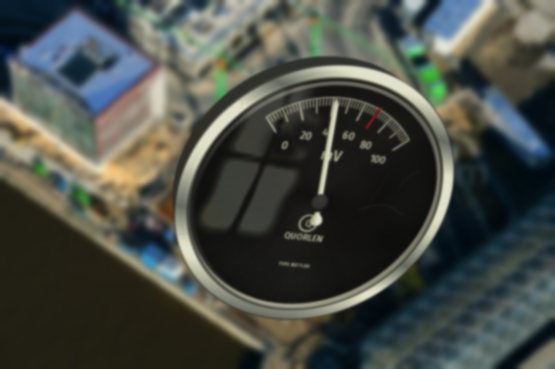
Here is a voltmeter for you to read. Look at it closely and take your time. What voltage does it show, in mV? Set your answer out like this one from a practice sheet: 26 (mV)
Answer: 40 (mV)
